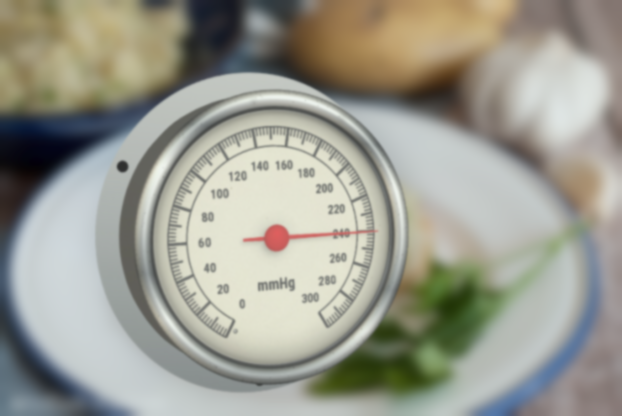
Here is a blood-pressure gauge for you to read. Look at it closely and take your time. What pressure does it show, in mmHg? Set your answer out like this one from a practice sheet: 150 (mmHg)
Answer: 240 (mmHg)
